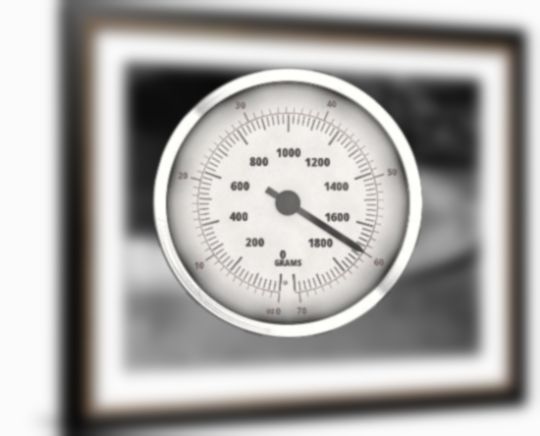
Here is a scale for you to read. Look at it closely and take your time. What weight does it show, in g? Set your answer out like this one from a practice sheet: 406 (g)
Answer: 1700 (g)
